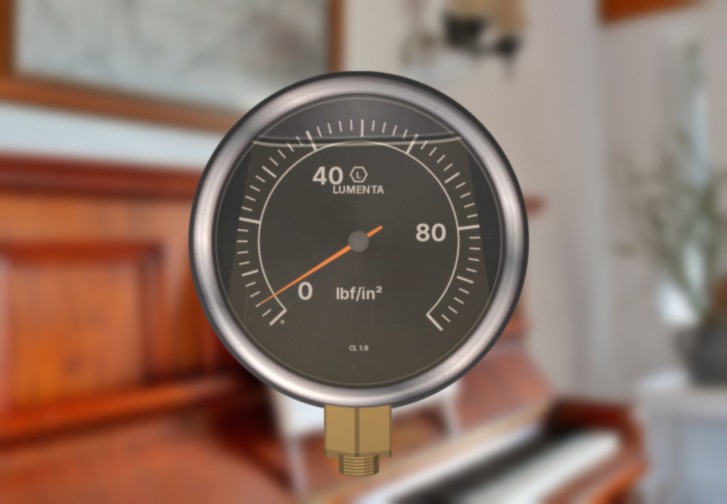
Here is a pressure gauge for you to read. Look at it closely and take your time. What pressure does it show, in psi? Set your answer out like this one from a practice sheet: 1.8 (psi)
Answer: 4 (psi)
